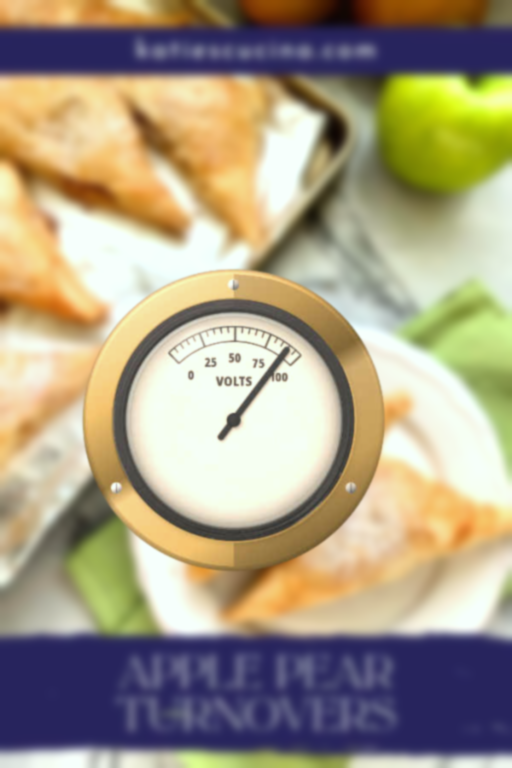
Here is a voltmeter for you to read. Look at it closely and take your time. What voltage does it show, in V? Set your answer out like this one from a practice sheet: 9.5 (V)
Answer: 90 (V)
